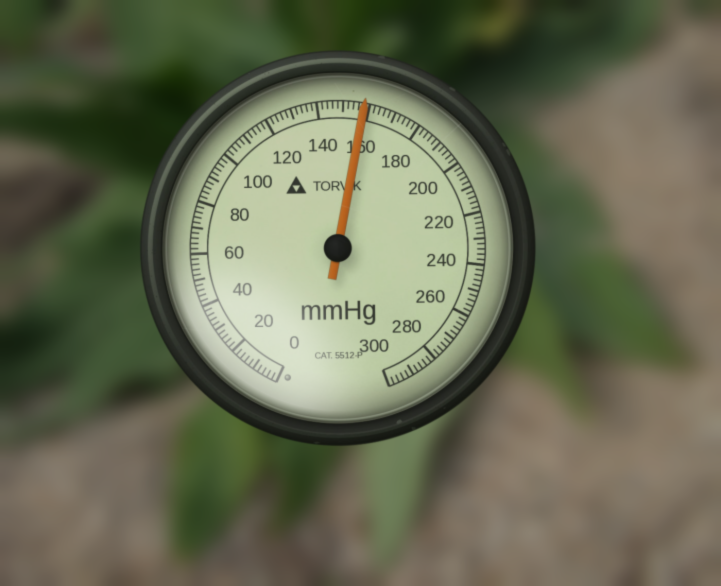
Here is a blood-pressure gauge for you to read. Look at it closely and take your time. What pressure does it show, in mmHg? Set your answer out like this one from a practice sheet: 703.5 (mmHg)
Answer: 158 (mmHg)
